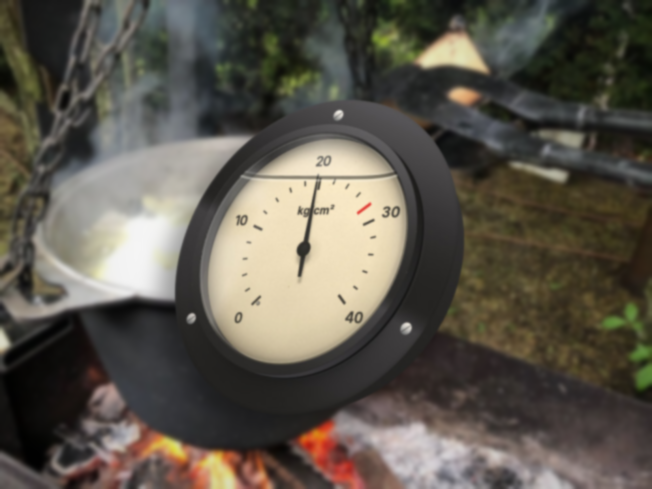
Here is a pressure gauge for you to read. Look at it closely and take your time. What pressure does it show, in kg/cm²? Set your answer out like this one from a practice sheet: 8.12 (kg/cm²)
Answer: 20 (kg/cm²)
